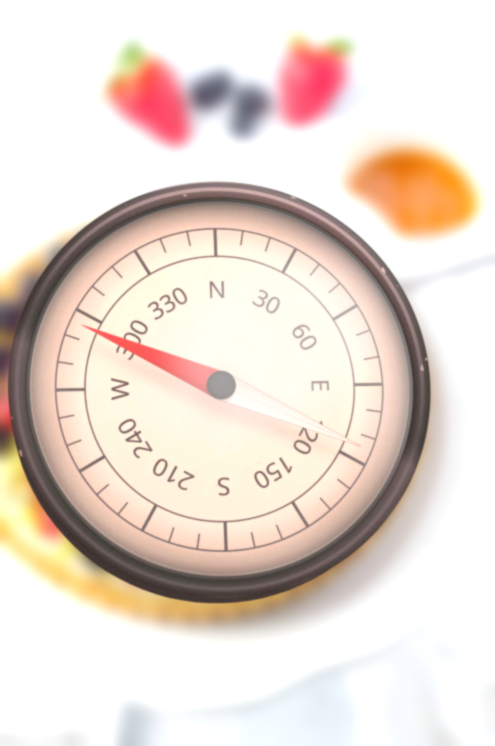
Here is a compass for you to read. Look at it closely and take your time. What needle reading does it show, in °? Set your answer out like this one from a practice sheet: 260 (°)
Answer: 295 (°)
